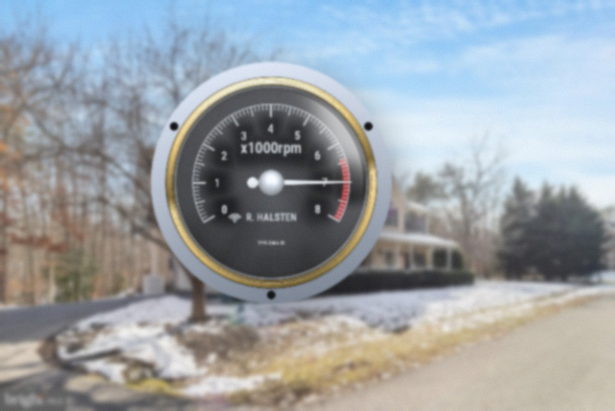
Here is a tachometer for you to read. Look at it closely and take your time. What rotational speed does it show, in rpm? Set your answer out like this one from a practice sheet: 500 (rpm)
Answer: 7000 (rpm)
